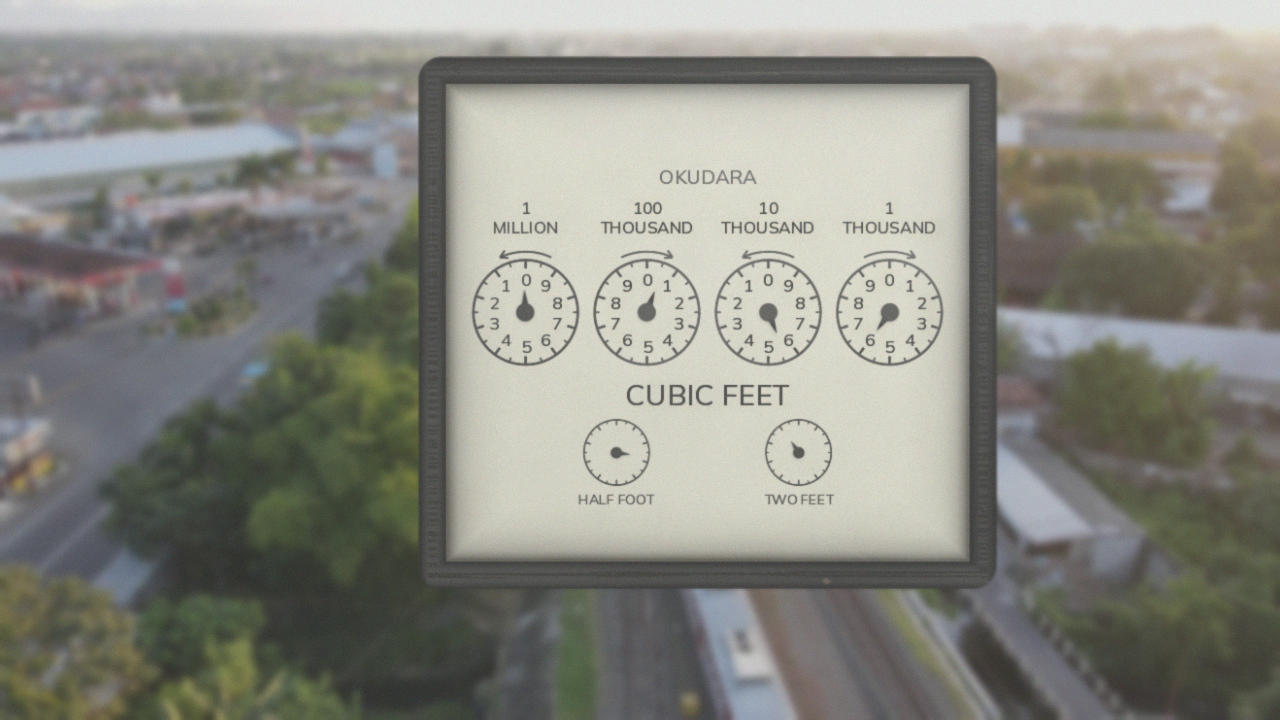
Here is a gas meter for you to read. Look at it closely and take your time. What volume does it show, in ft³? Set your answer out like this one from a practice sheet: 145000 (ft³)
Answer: 5600 (ft³)
